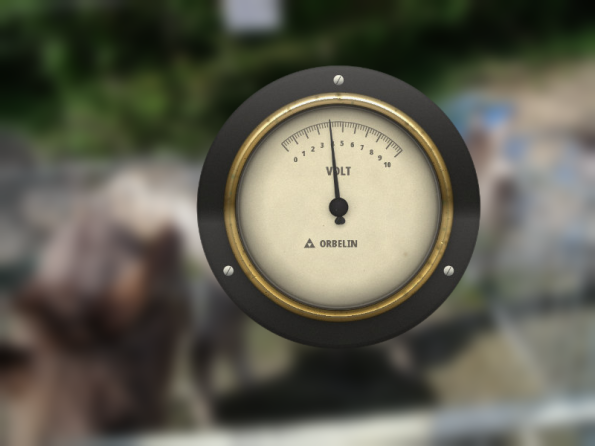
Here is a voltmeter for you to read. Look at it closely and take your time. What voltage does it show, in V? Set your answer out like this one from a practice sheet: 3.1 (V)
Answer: 4 (V)
